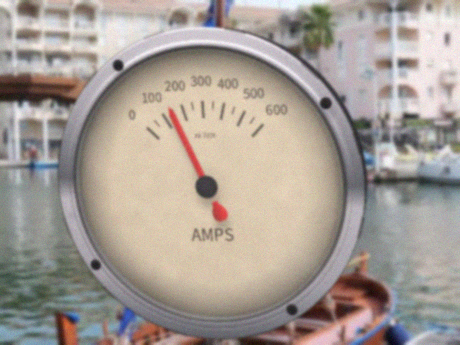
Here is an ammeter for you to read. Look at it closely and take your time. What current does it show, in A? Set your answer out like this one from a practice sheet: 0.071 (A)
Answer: 150 (A)
